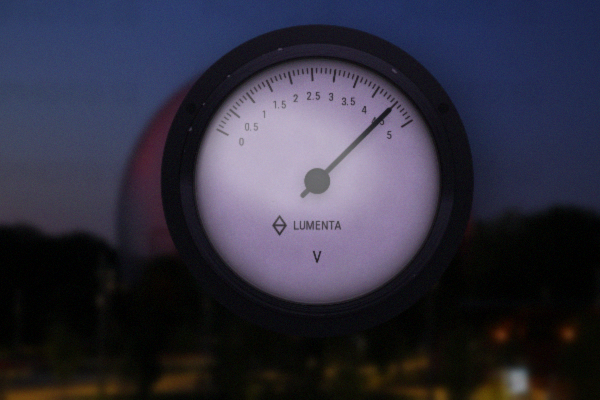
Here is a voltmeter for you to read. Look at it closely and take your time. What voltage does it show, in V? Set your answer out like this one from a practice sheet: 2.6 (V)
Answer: 4.5 (V)
